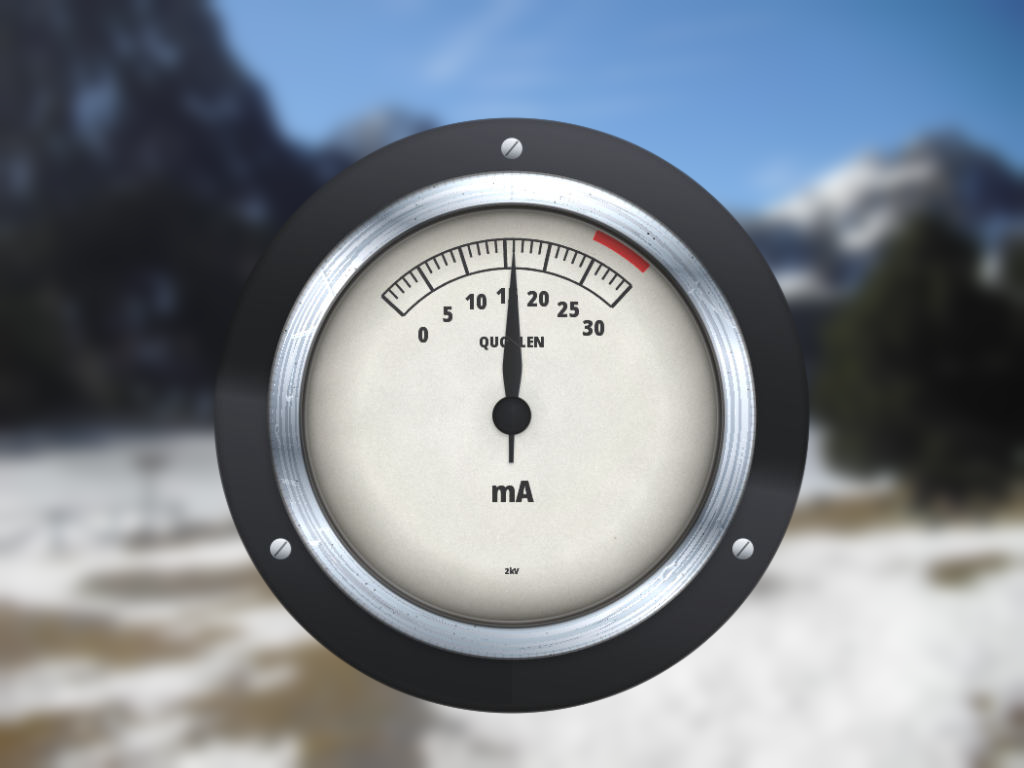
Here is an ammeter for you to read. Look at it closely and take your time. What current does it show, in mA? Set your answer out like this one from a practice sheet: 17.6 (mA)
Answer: 16 (mA)
